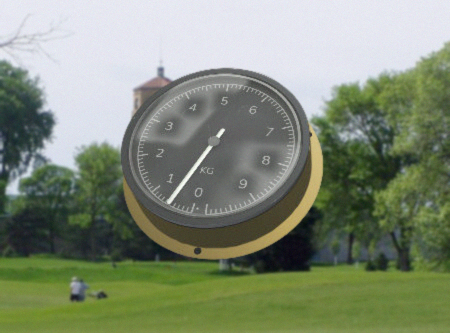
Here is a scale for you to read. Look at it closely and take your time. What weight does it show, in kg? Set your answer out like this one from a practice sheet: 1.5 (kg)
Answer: 0.5 (kg)
